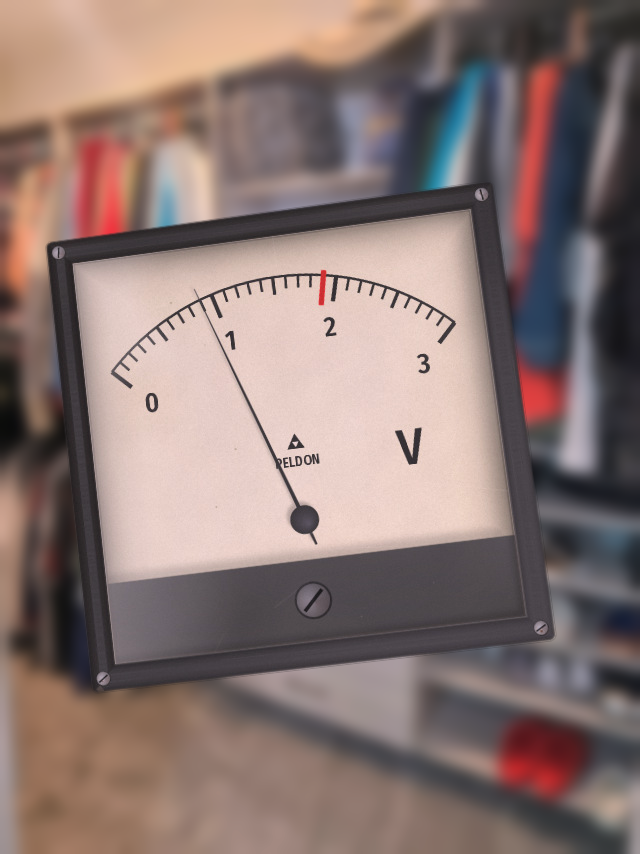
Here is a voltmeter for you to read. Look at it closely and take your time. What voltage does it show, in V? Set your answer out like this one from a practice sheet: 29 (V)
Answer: 0.9 (V)
